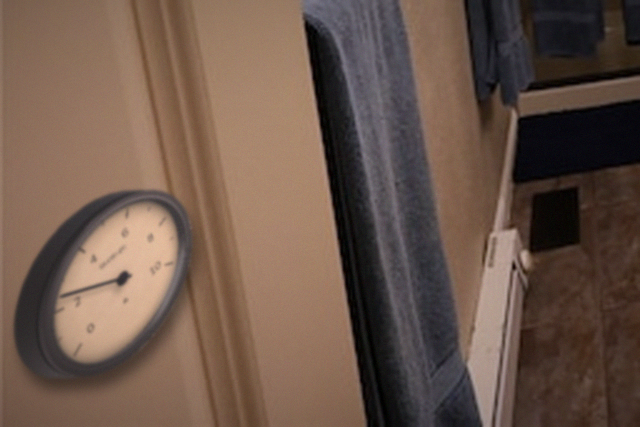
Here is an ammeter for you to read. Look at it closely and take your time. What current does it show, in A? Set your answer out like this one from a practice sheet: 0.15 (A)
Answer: 2.5 (A)
